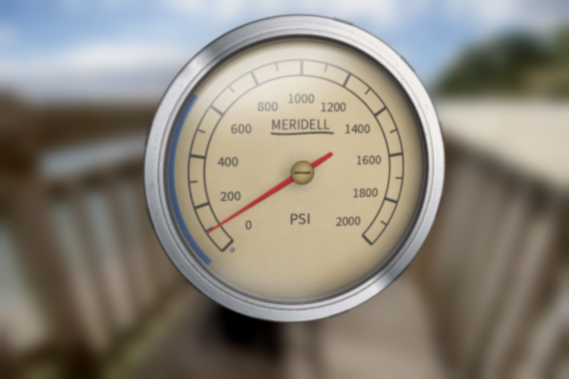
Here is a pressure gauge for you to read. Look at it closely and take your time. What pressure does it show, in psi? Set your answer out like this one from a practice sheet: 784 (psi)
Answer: 100 (psi)
